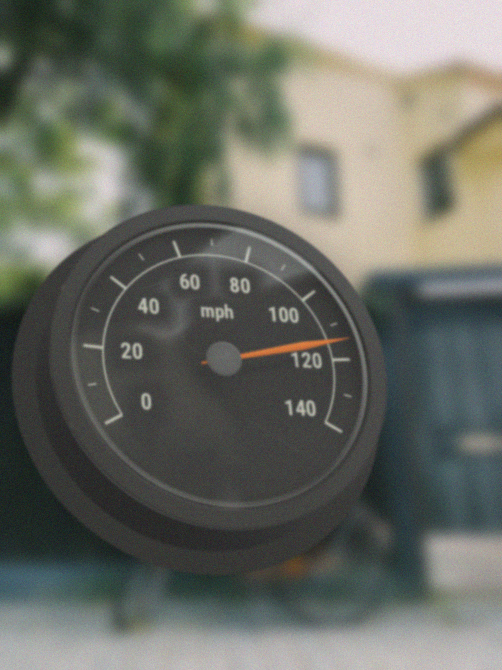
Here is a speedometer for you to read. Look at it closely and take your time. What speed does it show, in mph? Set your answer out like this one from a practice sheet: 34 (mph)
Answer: 115 (mph)
